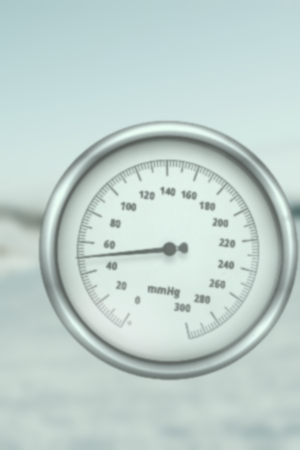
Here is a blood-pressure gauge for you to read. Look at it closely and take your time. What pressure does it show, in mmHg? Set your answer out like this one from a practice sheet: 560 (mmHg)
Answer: 50 (mmHg)
